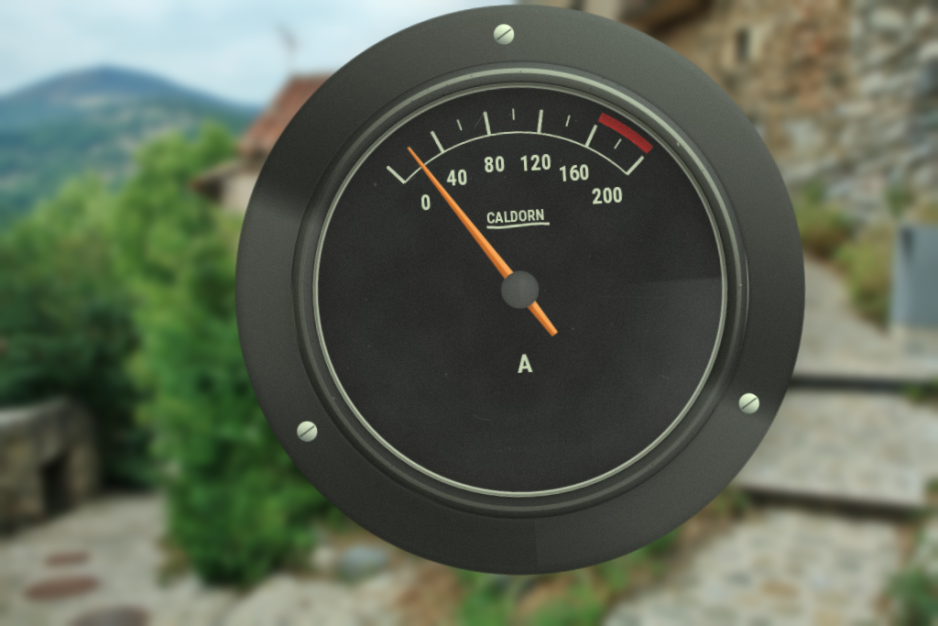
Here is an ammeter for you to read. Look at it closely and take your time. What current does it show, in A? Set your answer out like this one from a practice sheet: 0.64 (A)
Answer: 20 (A)
